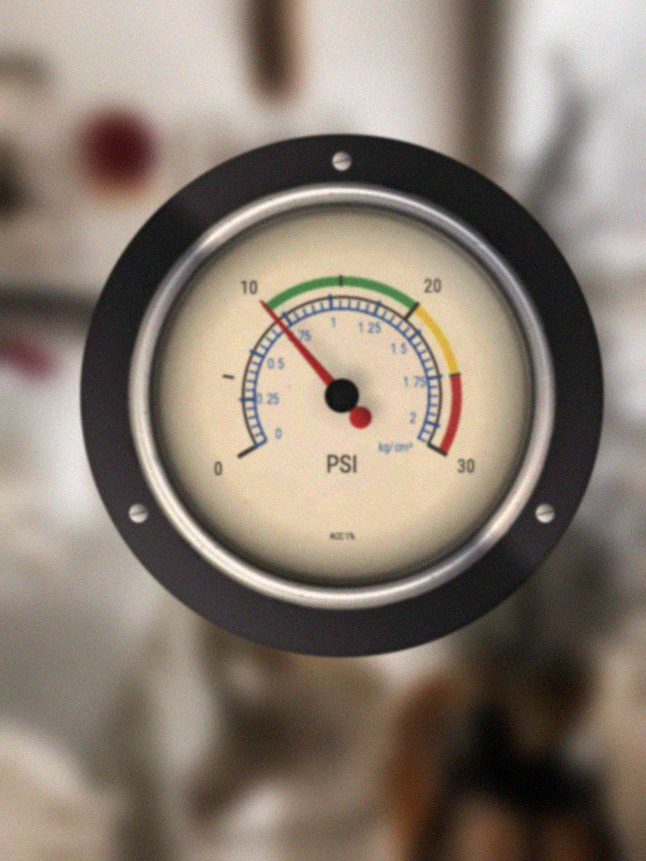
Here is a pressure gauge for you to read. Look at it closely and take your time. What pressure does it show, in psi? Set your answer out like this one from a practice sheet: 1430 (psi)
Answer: 10 (psi)
